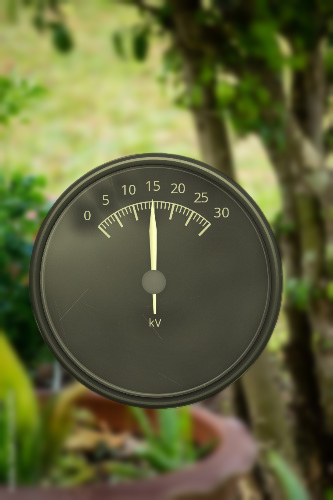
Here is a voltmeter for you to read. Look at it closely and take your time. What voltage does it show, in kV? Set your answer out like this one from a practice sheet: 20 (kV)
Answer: 15 (kV)
